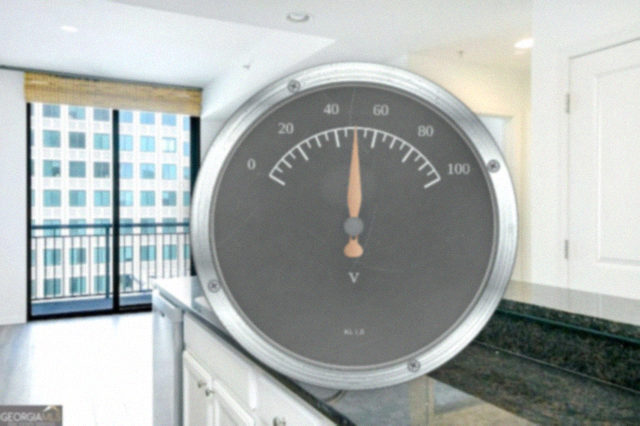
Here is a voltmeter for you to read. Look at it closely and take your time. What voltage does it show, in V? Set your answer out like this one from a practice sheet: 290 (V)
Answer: 50 (V)
